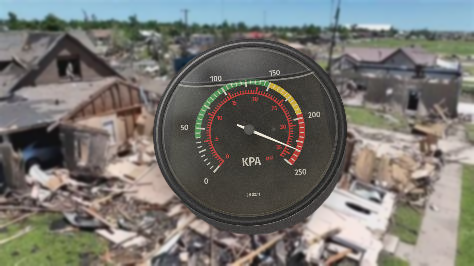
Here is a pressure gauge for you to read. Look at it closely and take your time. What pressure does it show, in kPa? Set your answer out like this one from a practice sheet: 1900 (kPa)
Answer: 235 (kPa)
